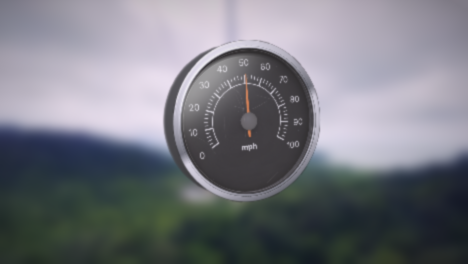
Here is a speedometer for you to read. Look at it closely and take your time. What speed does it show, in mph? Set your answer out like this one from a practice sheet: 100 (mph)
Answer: 50 (mph)
